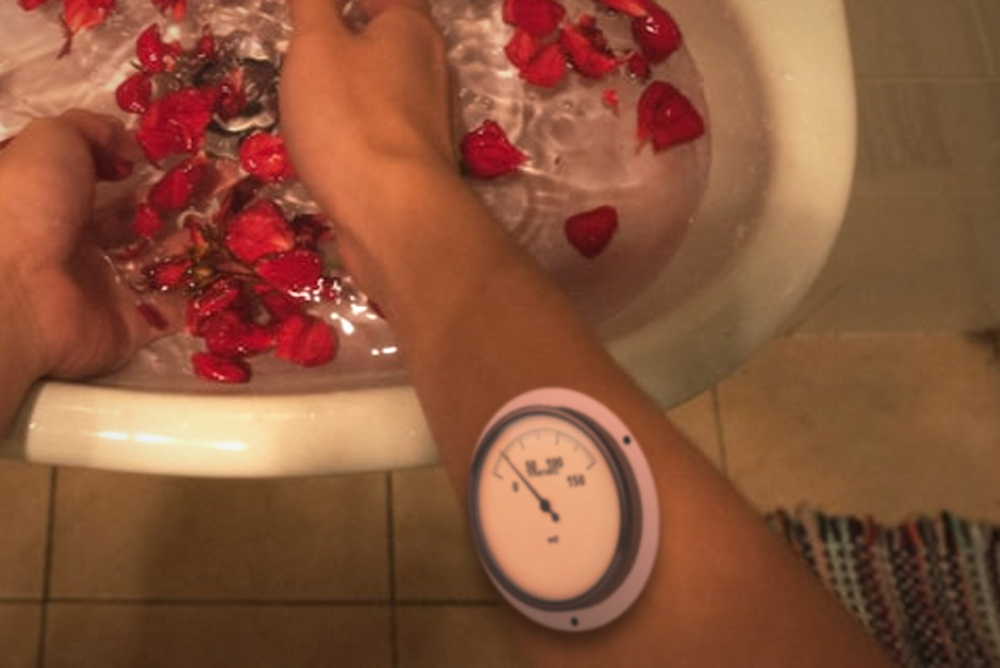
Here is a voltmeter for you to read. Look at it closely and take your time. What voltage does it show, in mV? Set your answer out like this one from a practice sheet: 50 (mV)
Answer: 25 (mV)
